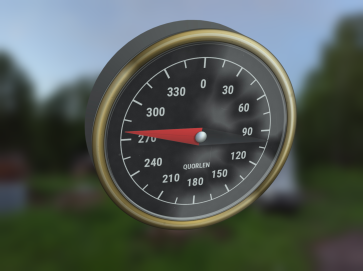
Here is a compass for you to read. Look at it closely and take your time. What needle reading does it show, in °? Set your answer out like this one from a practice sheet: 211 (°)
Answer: 277.5 (°)
